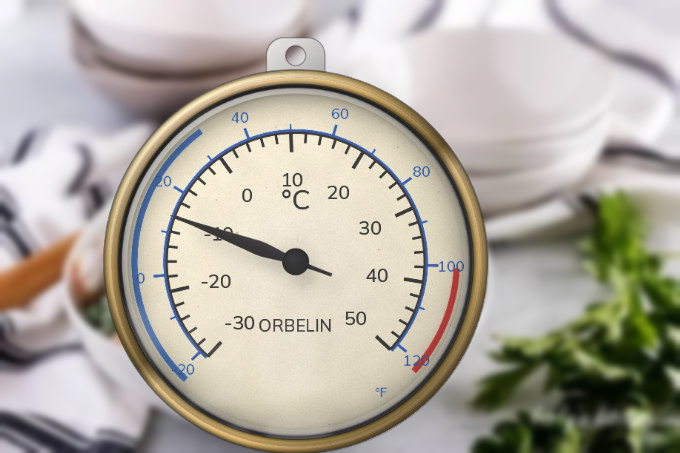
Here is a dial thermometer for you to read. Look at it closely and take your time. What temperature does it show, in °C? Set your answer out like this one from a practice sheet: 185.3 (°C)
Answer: -10 (°C)
